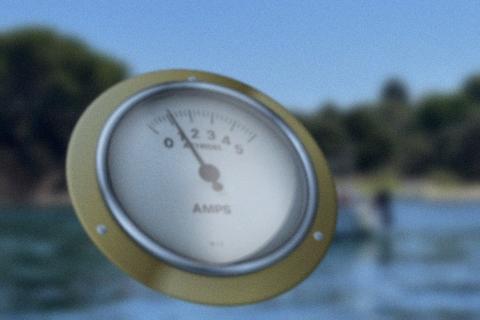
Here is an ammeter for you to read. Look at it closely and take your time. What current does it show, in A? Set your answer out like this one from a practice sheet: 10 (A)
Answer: 1 (A)
